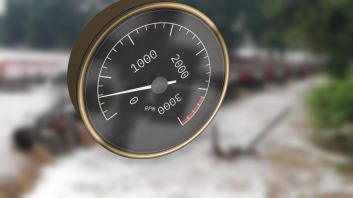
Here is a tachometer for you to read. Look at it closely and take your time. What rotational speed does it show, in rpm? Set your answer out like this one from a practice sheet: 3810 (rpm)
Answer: 300 (rpm)
